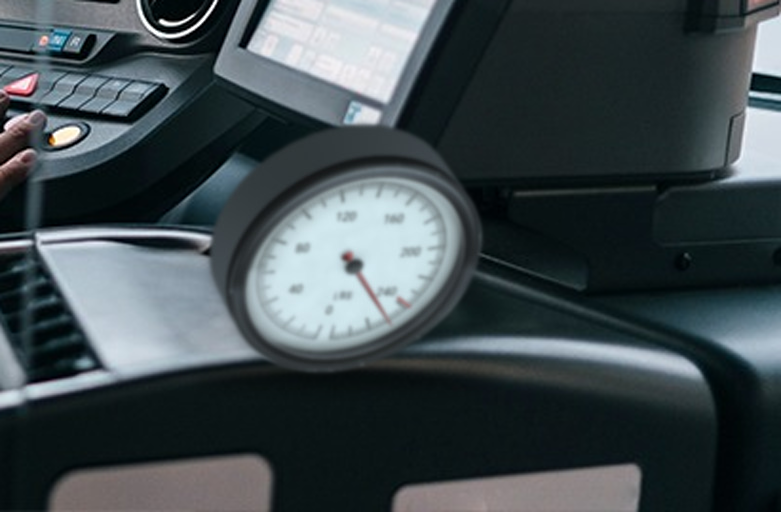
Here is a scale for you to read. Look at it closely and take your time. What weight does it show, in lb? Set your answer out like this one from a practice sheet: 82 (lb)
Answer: 250 (lb)
